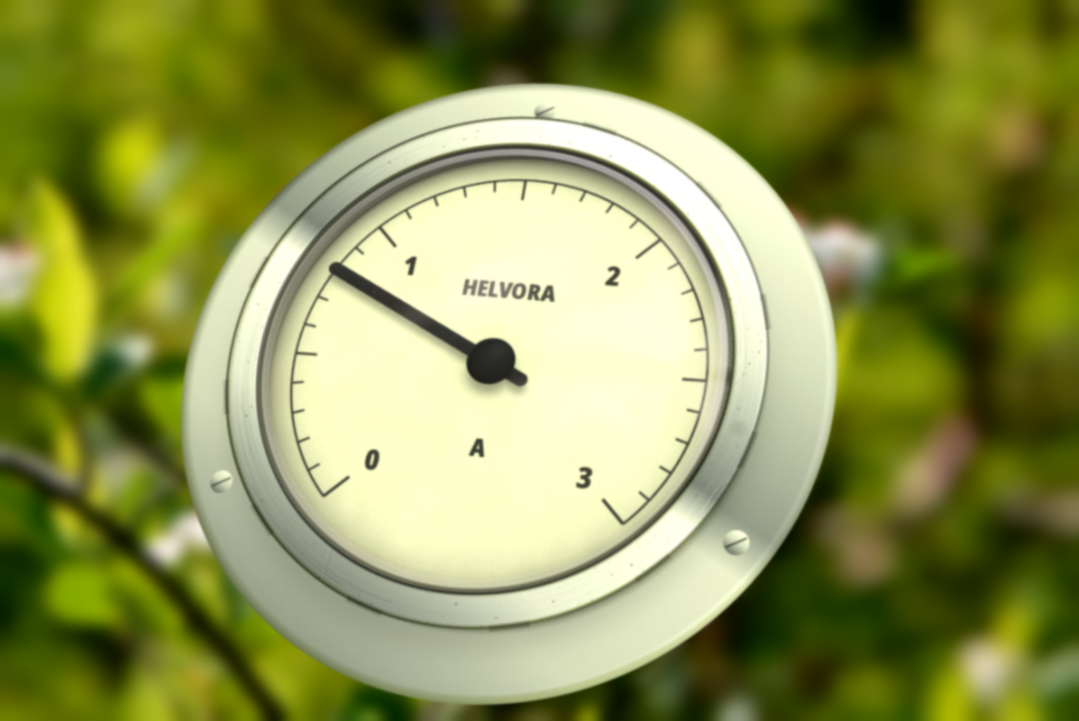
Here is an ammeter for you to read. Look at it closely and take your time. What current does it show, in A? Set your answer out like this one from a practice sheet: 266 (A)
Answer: 0.8 (A)
